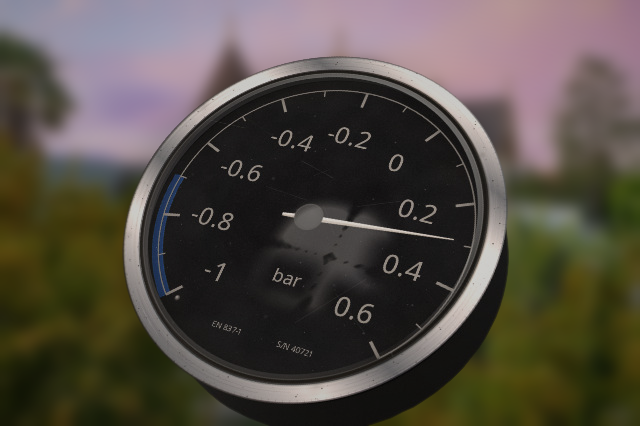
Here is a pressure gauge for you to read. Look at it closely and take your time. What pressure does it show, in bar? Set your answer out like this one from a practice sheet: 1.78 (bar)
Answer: 0.3 (bar)
